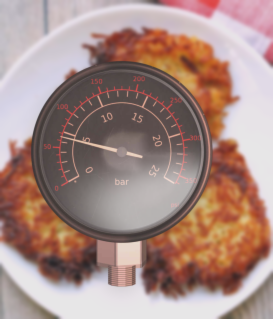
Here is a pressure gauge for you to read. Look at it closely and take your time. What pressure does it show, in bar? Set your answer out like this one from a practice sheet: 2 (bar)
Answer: 4.5 (bar)
